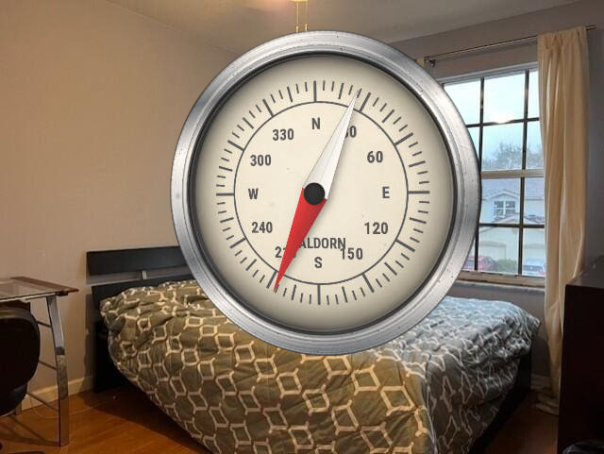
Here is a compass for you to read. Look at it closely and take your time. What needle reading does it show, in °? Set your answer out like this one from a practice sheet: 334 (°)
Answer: 205 (°)
